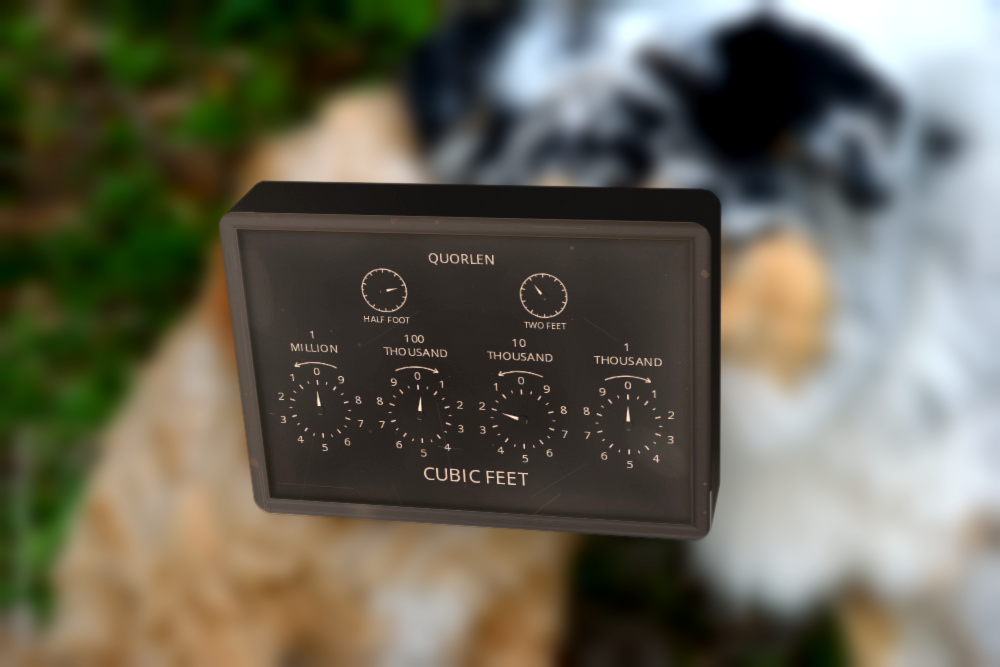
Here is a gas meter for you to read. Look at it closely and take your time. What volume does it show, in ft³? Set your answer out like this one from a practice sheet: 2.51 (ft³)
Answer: 2000 (ft³)
